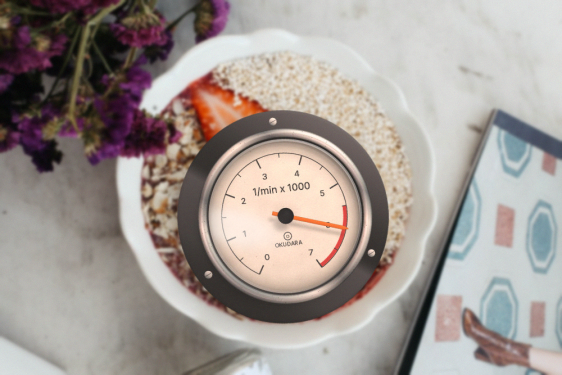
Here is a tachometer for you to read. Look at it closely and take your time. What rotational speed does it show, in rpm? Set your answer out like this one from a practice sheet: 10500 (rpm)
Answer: 6000 (rpm)
